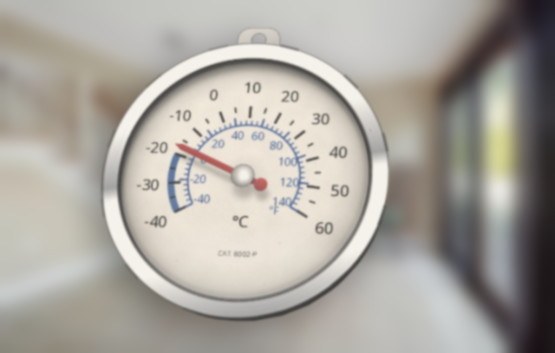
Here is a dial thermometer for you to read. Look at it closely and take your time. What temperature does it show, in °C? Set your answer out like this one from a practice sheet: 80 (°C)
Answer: -17.5 (°C)
